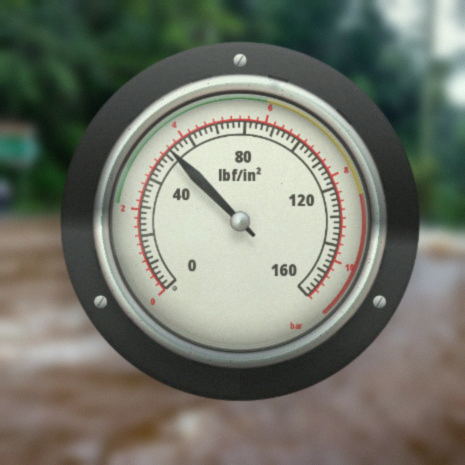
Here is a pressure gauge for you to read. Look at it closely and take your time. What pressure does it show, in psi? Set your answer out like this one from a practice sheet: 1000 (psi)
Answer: 52 (psi)
